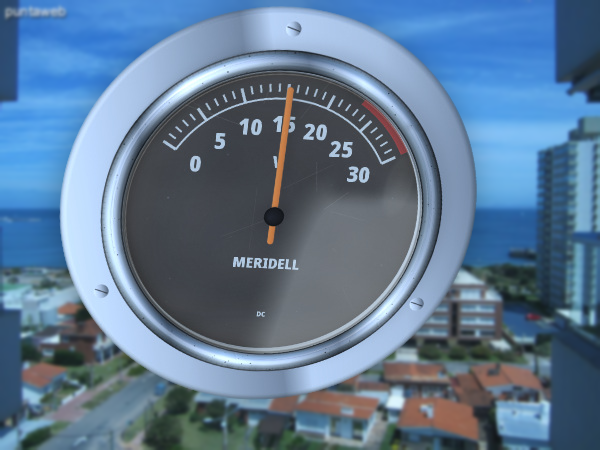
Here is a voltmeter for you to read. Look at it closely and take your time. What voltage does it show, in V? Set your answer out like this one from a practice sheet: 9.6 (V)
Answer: 15 (V)
